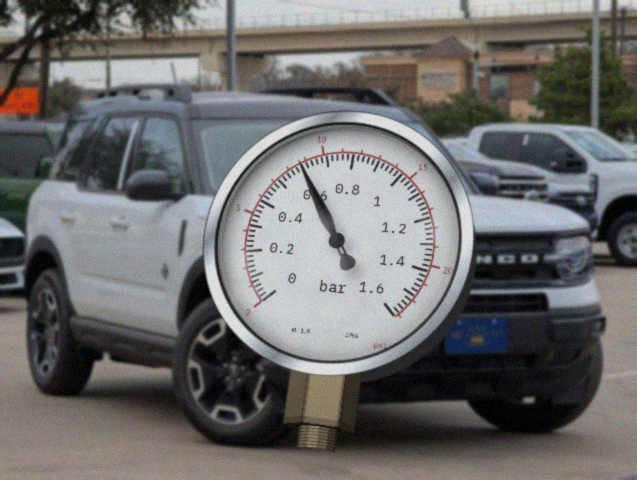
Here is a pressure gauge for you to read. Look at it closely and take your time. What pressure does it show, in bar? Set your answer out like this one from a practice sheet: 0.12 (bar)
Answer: 0.6 (bar)
